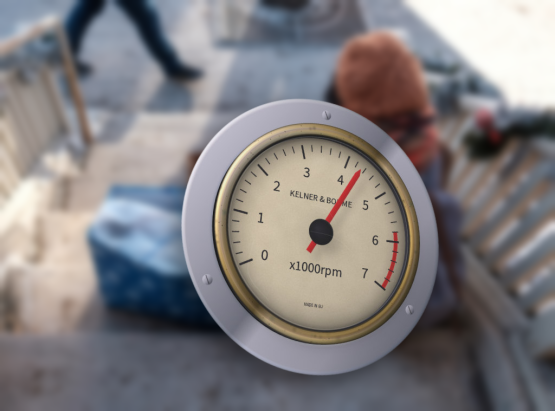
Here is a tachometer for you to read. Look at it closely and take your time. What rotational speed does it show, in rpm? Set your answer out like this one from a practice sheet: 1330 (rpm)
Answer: 4300 (rpm)
